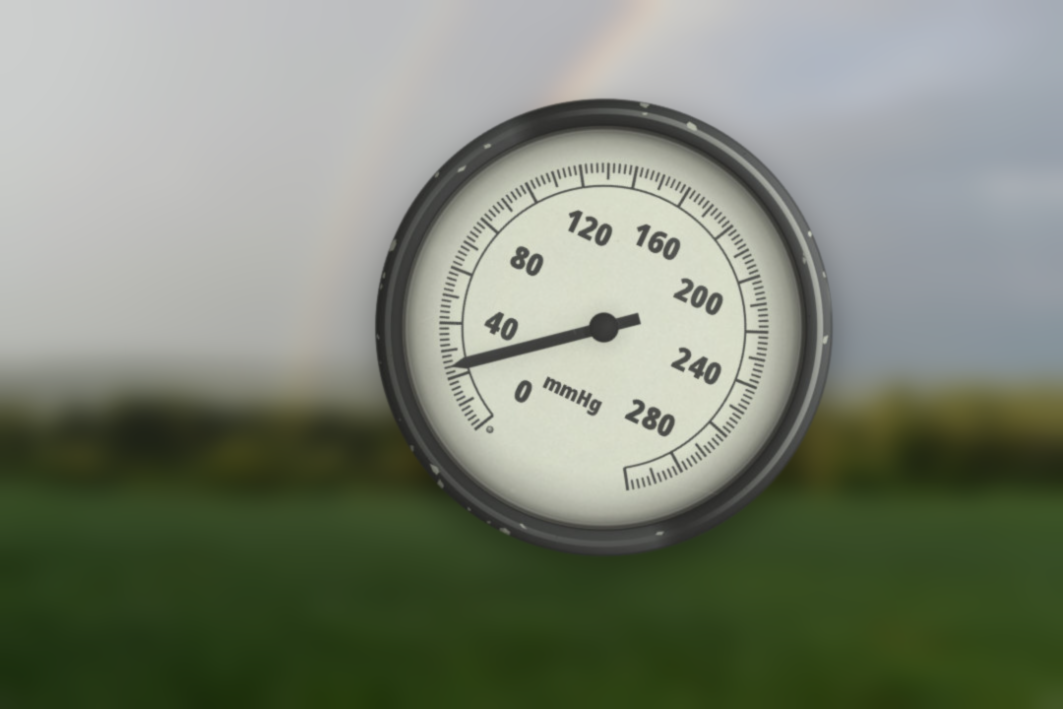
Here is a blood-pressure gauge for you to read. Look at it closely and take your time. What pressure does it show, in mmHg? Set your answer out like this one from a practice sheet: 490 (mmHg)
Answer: 24 (mmHg)
